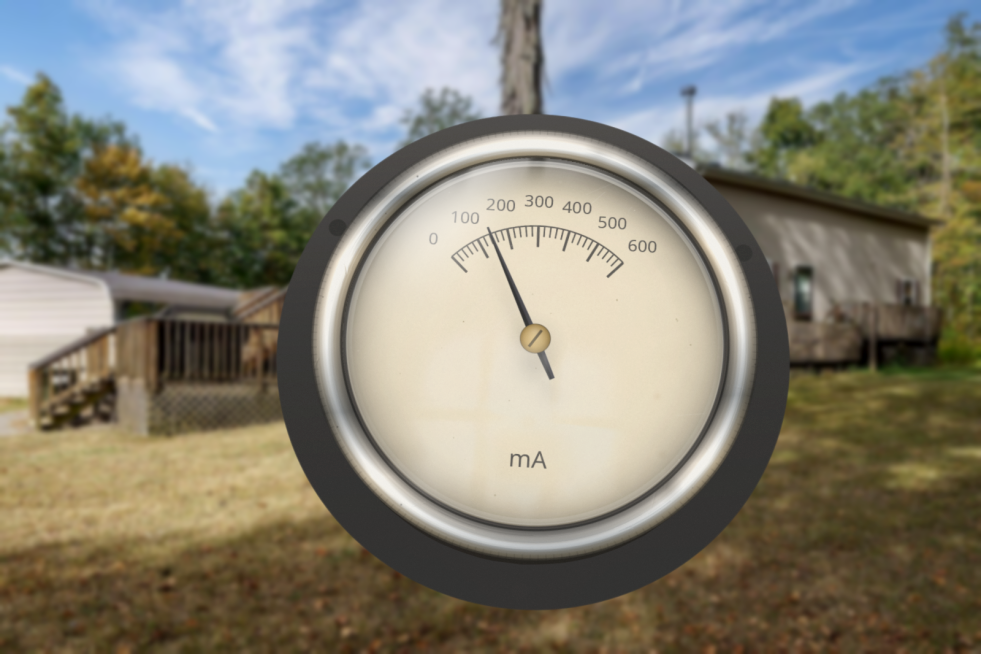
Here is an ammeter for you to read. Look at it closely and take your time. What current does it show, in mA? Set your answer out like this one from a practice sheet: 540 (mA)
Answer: 140 (mA)
